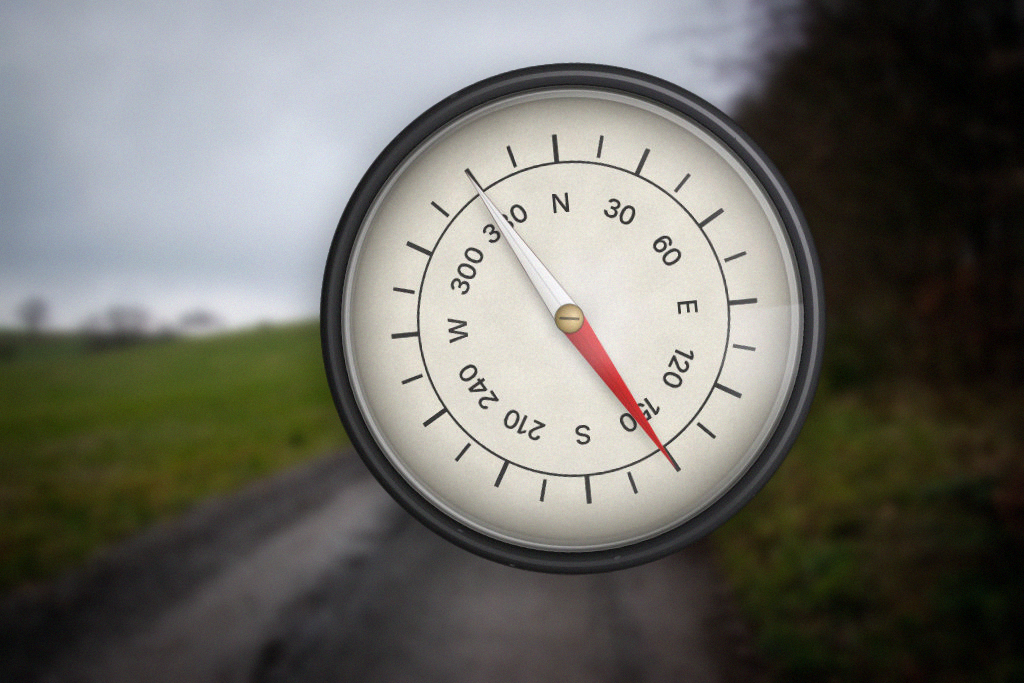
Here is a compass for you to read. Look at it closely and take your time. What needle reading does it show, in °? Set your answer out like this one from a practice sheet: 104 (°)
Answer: 150 (°)
